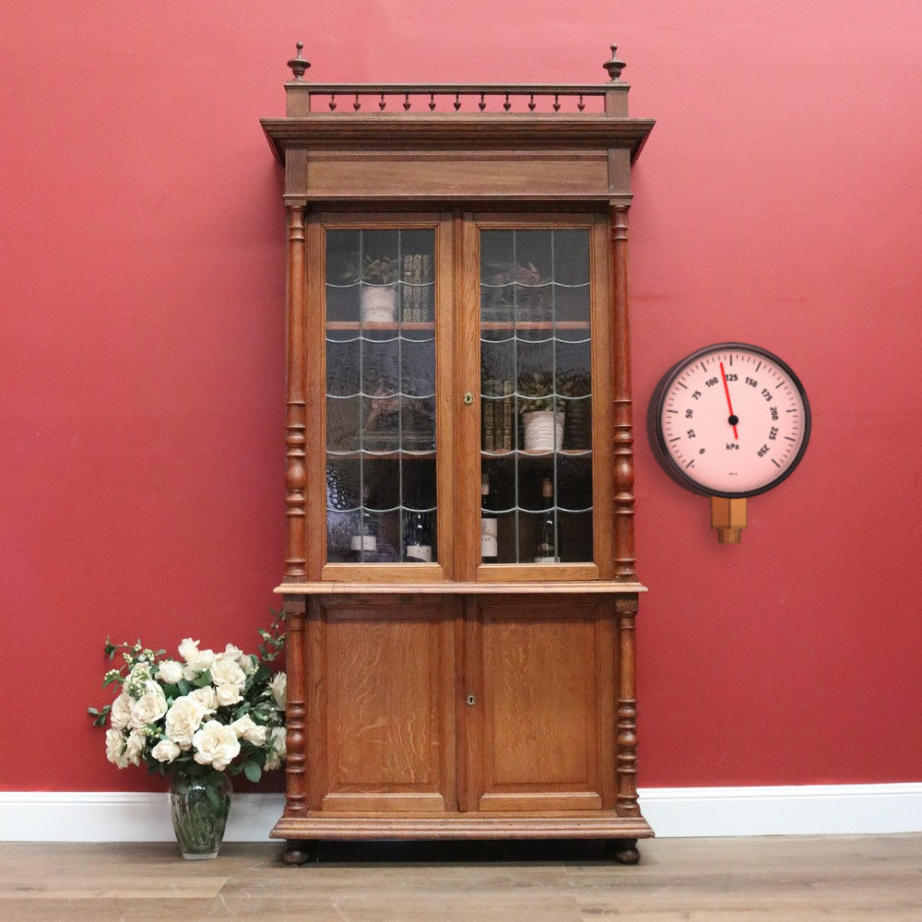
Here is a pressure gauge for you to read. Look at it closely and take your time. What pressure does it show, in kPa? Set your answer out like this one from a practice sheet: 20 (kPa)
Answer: 115 (kPa)
